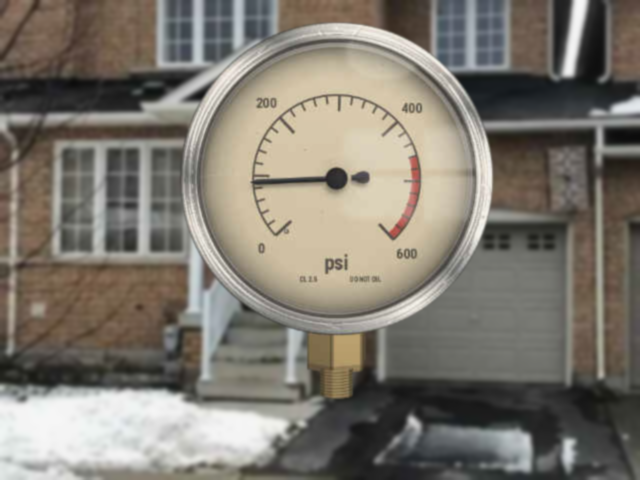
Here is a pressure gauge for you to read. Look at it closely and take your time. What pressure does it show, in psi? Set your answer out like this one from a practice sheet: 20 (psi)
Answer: 90 (psi)
